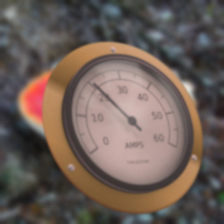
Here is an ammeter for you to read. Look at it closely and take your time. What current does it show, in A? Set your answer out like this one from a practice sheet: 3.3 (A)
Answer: 20 (A)
